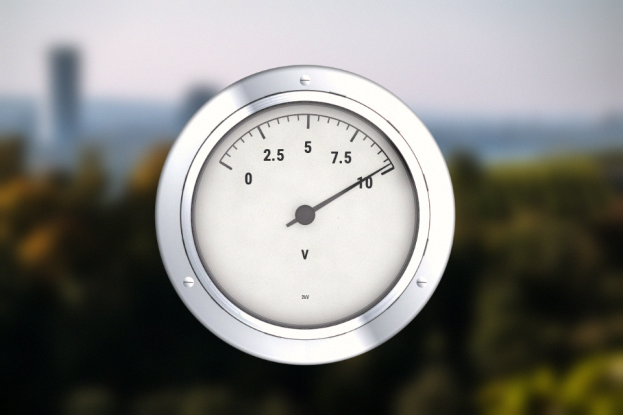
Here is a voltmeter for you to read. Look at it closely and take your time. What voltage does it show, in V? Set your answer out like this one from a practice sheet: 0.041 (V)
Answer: 9.75 (V)
